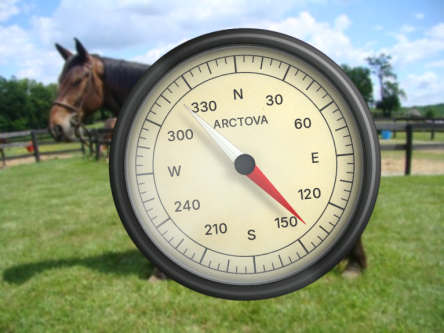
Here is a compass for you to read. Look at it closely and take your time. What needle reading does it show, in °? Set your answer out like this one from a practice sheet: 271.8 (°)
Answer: 140 (°)
